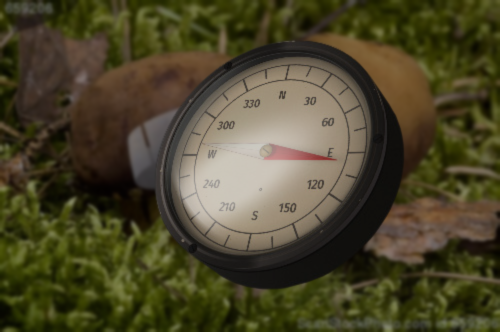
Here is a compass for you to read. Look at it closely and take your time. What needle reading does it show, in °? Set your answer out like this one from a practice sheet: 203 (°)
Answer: 97.5 (°)
